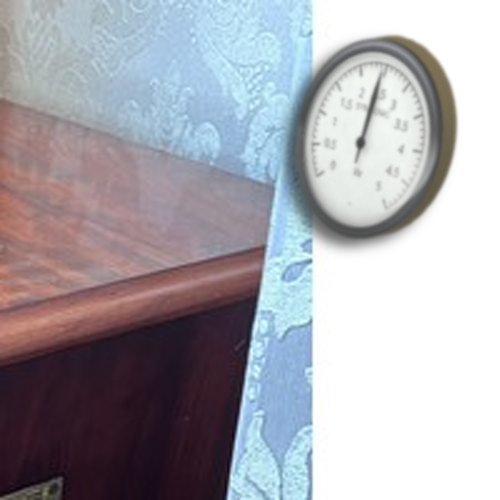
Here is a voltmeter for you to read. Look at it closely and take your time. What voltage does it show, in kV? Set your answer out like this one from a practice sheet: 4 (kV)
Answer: 2.5 (kV)
